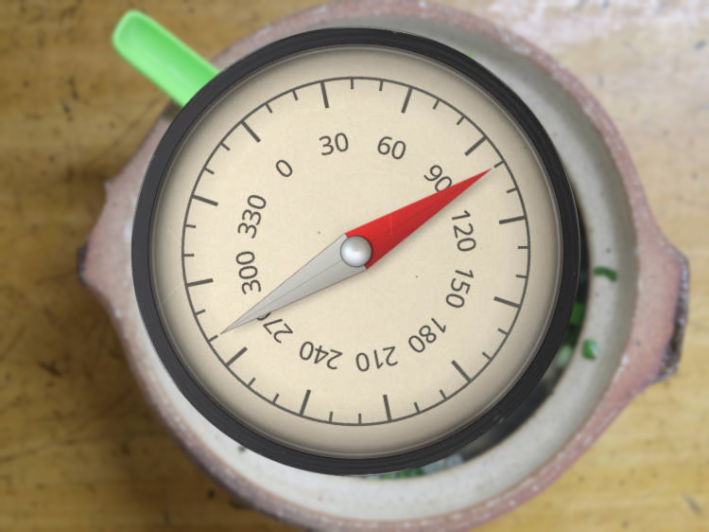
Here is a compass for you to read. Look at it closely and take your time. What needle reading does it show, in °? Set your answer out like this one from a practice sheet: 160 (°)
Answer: 100 (°)
